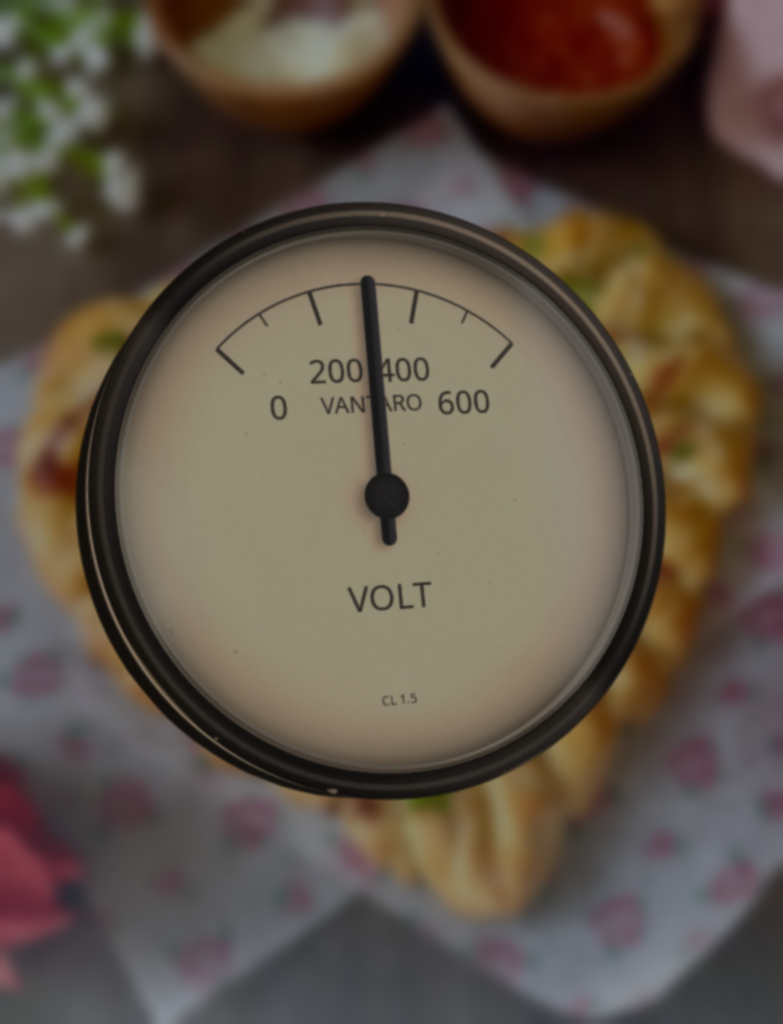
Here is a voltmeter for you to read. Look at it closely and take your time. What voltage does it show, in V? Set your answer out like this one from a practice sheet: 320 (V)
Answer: 300 (V)
